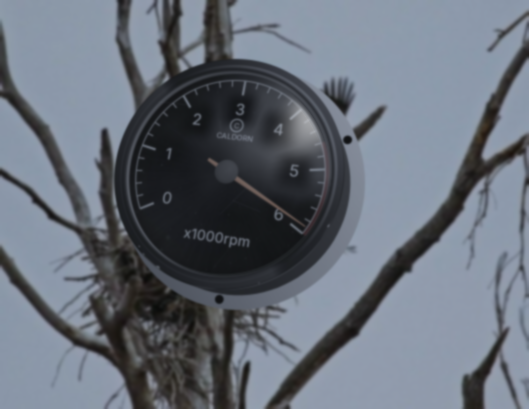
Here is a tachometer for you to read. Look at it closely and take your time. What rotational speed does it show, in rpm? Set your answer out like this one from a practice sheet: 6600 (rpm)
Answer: 5900 (rpm)
